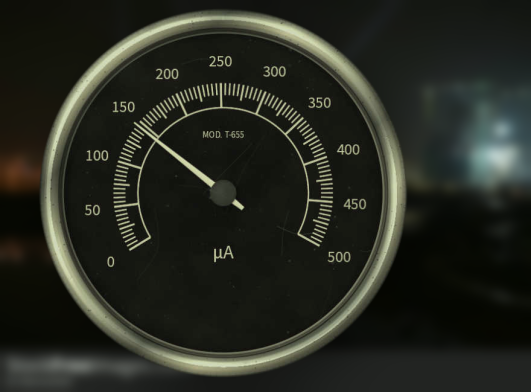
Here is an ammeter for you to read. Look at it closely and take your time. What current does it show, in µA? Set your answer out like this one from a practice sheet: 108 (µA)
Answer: 145 (µA)
